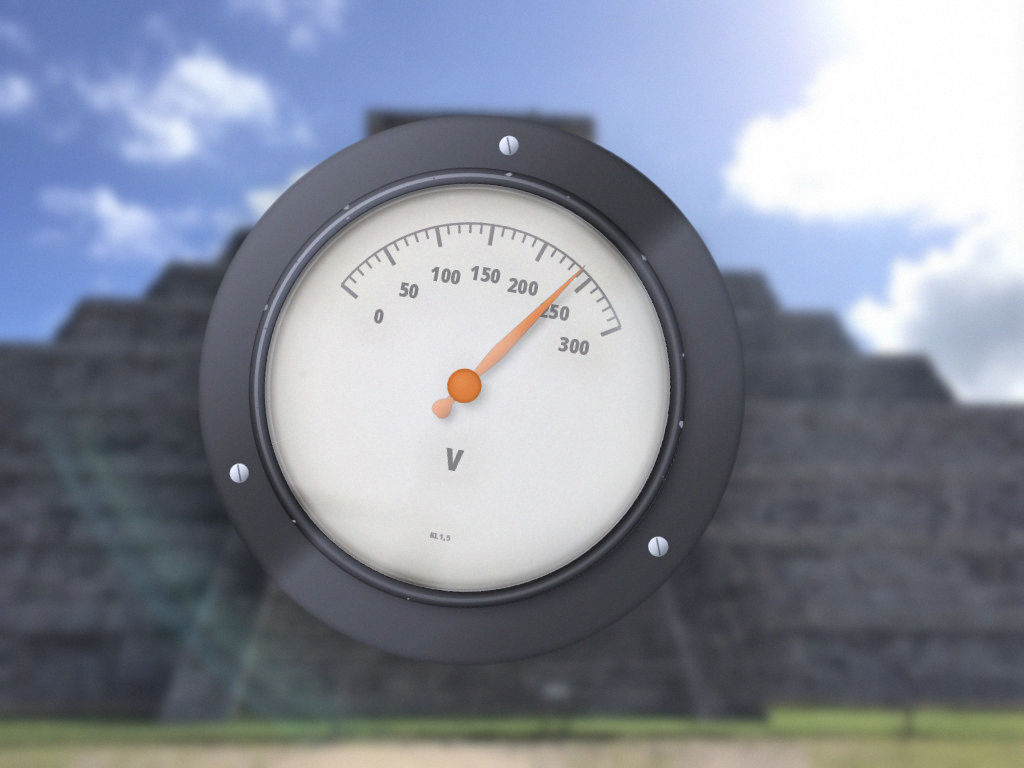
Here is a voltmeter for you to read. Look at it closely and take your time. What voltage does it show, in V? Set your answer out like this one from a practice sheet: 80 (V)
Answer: 240 (V)
